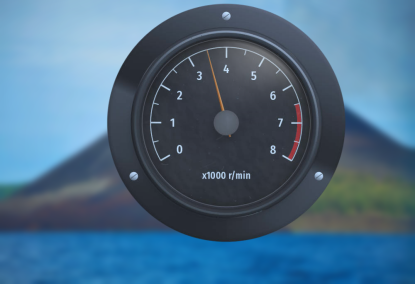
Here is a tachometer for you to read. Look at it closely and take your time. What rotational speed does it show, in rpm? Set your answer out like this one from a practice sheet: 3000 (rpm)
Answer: 3500 (rpm)
